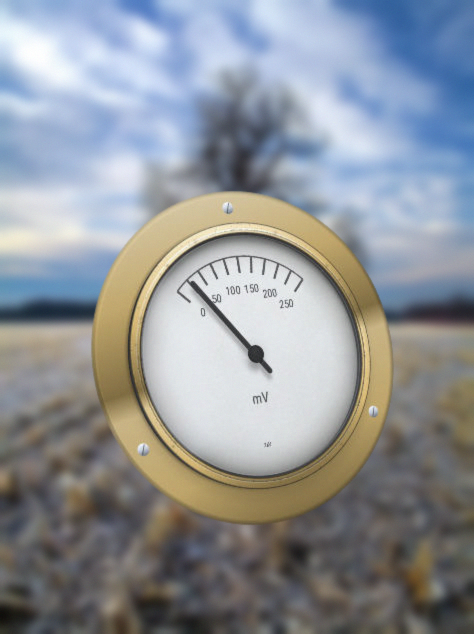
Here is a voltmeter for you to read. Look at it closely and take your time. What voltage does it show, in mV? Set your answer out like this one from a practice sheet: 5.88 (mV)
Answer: 25 (mV)
